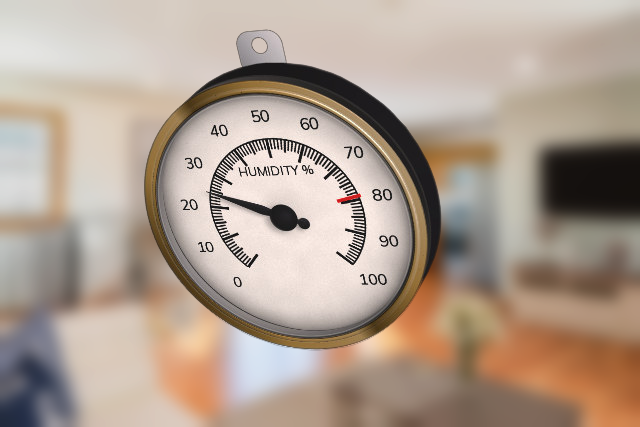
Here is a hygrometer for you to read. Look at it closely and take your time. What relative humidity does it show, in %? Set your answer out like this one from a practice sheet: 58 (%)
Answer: 25 (%)
